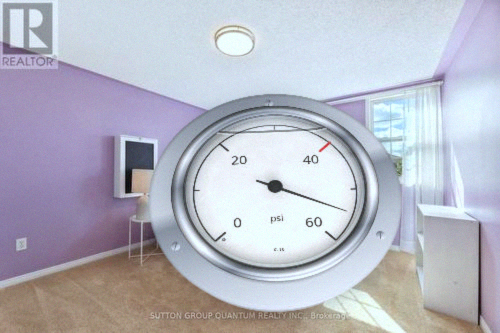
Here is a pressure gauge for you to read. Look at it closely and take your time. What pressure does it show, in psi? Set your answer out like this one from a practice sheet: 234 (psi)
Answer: 55 (psi)
